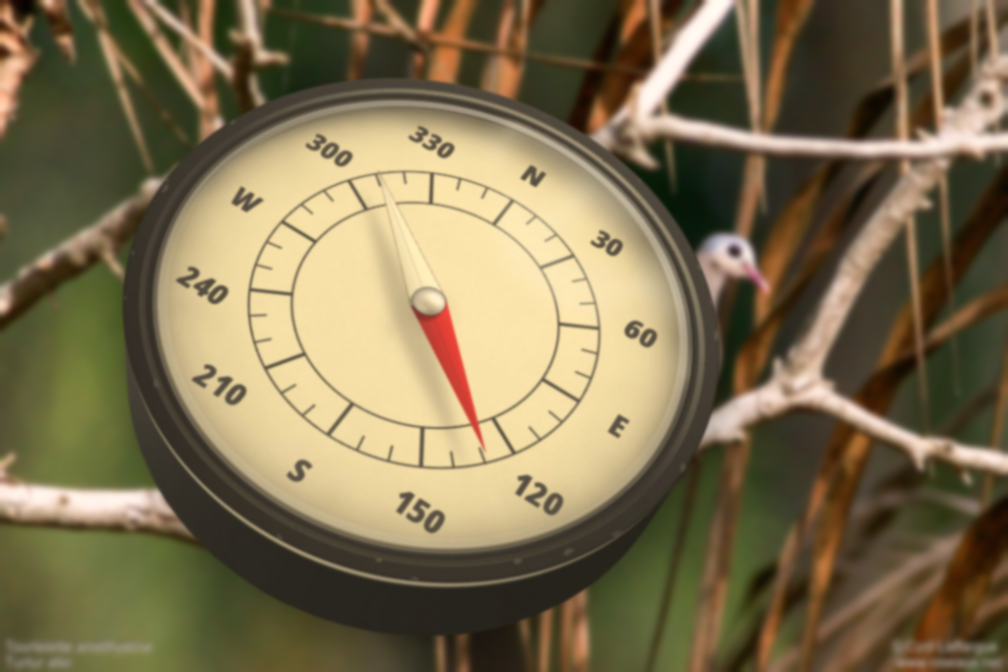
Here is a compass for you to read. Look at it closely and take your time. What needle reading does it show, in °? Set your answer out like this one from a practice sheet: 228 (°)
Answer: 130 (°)
